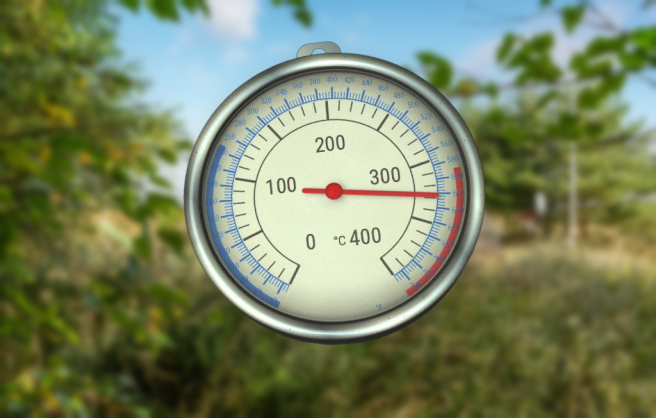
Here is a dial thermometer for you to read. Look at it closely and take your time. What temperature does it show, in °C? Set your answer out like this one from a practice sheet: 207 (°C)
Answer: 330 (°C)
